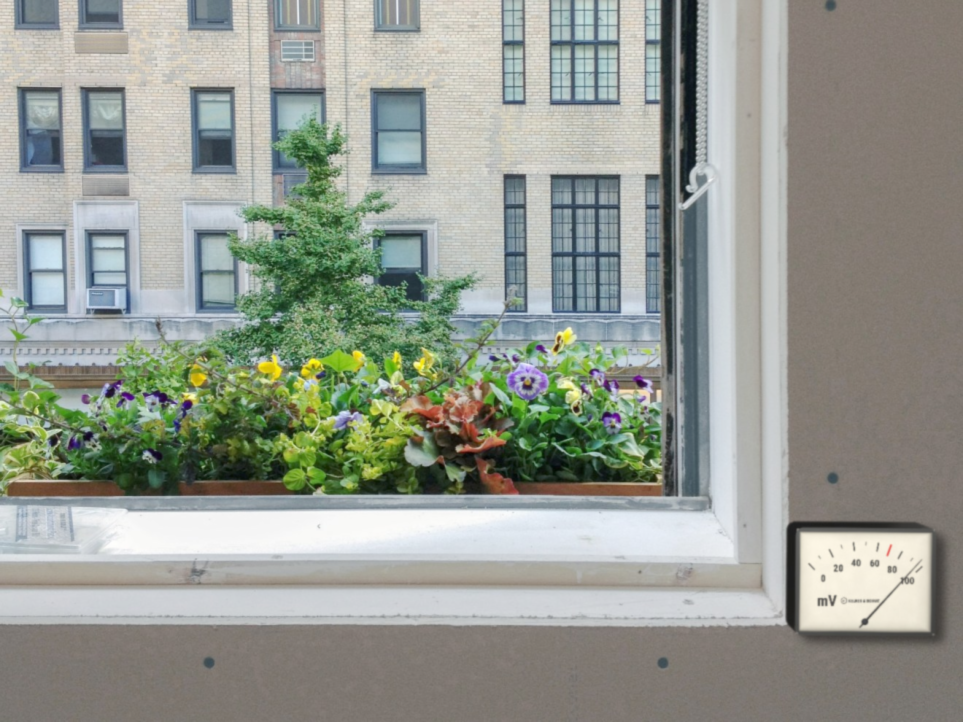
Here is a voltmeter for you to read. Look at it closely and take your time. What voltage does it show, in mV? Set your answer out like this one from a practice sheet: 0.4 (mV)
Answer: 95 (mV)
